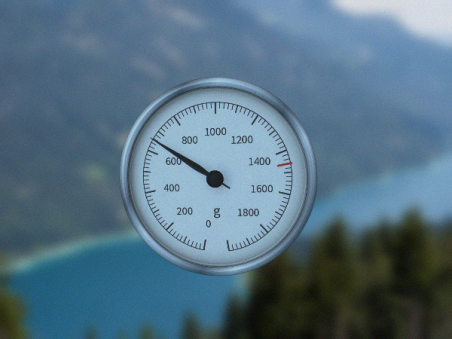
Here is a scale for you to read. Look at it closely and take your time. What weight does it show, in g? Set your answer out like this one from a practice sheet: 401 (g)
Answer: 660 (g)
